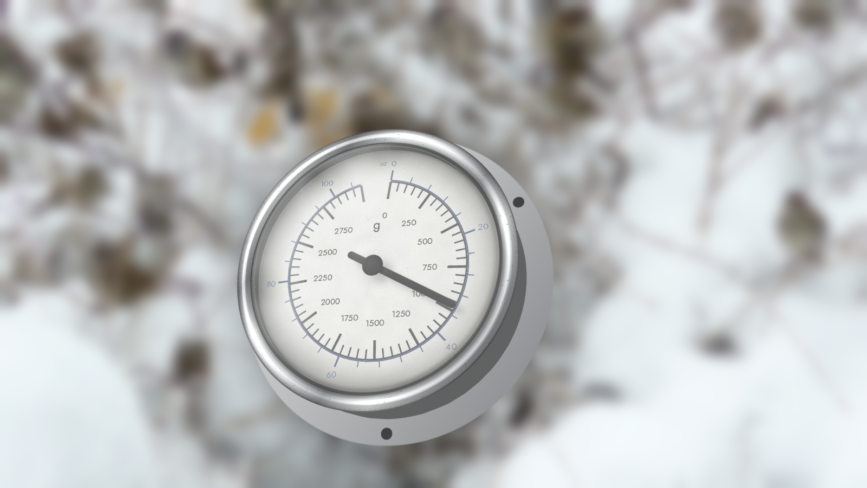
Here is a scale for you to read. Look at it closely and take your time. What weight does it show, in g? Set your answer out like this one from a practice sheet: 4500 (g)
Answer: 975 (g)
